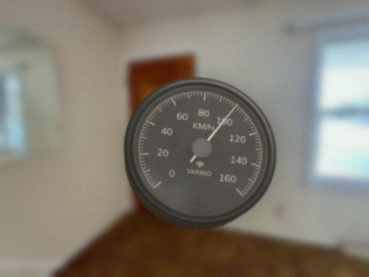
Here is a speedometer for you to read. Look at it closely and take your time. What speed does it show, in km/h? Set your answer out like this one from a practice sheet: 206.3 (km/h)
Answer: 100 (km/h)
